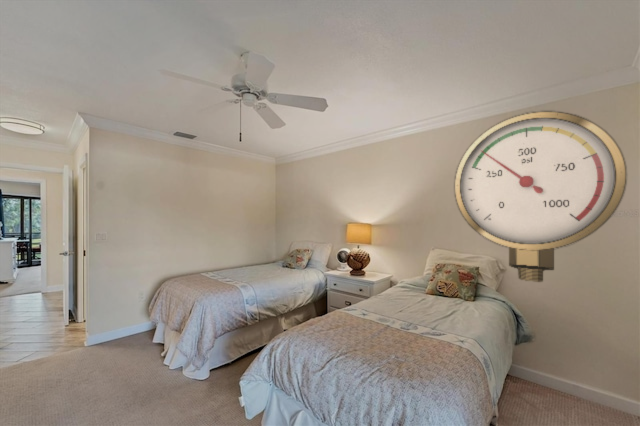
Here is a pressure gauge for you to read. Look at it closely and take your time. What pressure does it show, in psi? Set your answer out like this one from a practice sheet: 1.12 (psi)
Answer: 325 (psi)
